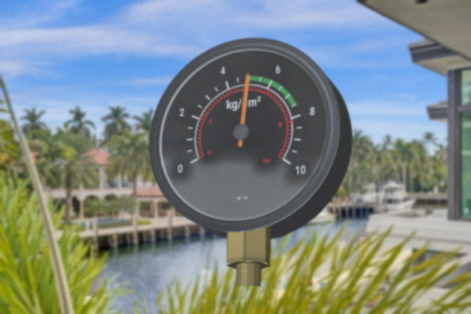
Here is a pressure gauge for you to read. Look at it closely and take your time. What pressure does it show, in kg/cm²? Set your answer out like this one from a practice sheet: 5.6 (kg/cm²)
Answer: 5 (kg/cm²)
